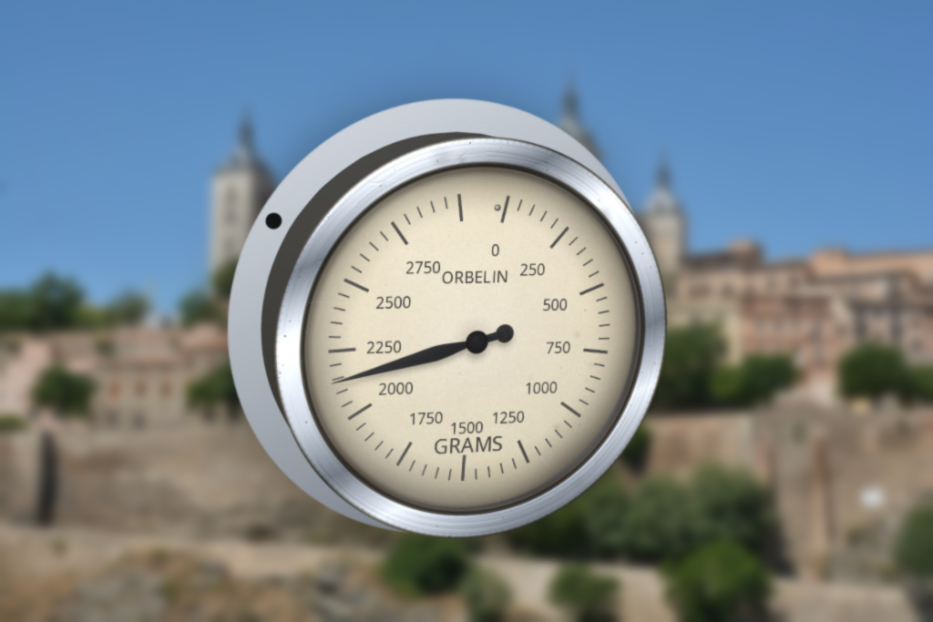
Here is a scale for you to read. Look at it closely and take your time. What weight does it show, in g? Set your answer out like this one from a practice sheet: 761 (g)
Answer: 2150 (g)
